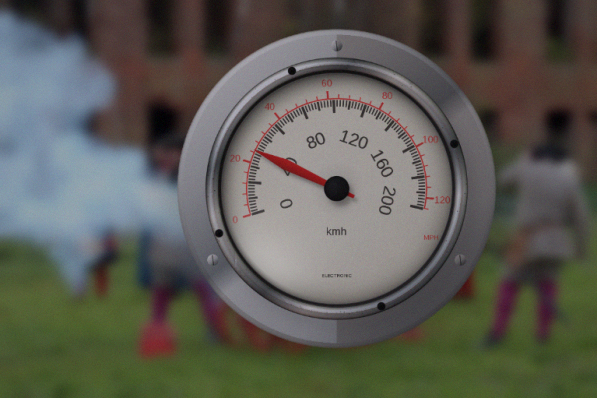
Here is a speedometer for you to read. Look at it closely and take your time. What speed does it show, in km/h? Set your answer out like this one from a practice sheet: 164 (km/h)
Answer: 40 (km/h)
